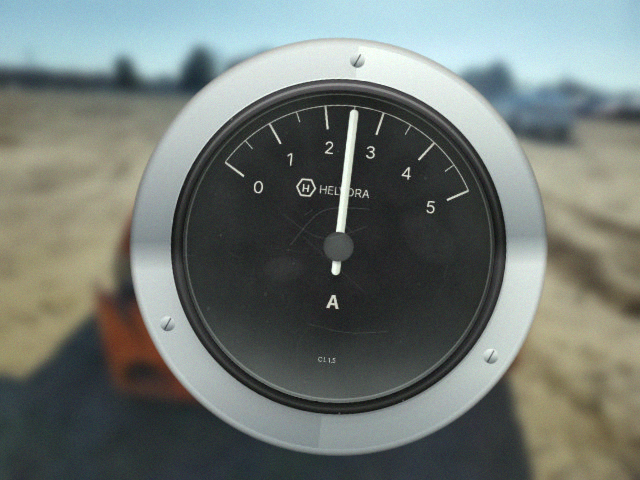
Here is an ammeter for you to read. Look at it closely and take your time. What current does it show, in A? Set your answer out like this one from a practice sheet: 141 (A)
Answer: 2.5 (A)
